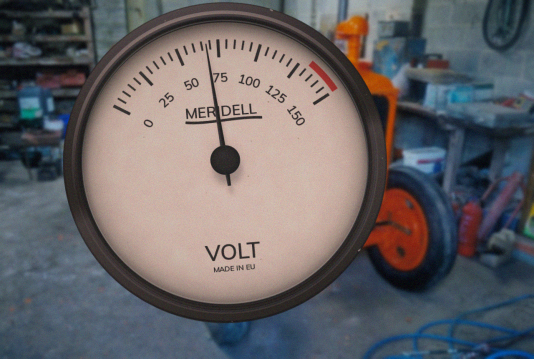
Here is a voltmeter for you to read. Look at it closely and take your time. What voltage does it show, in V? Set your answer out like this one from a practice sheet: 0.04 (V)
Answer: 67.5 (V)
